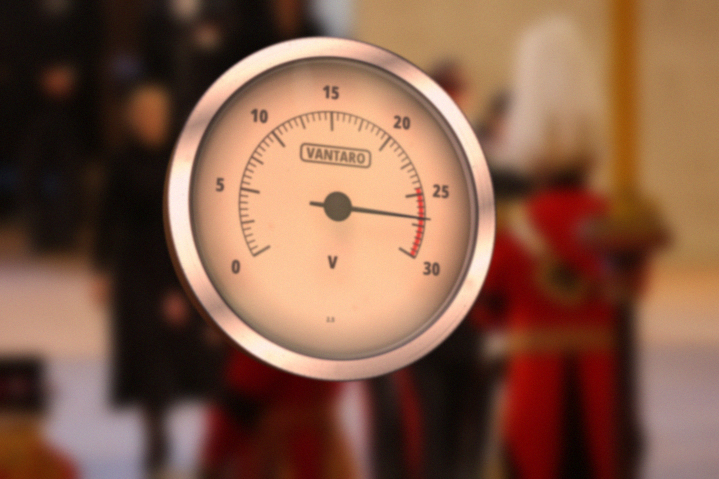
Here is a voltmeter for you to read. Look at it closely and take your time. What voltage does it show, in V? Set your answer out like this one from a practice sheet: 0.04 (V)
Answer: 27 (V)
